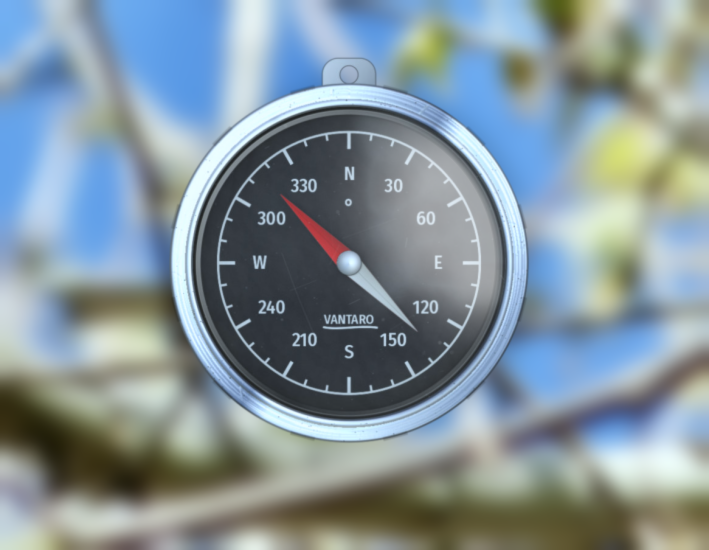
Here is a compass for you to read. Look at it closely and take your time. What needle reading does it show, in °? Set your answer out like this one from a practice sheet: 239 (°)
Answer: 315 (°)
